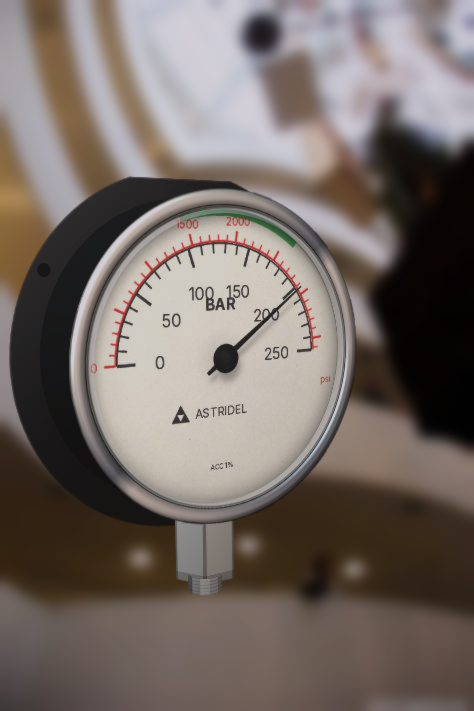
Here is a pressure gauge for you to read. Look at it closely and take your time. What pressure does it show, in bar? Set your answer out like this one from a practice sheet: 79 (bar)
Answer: 200 (bar)
